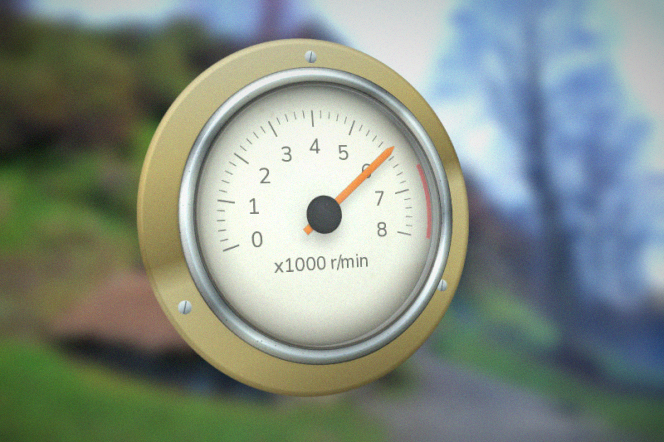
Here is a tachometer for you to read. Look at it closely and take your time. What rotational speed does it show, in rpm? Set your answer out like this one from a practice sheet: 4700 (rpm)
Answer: 6000 (rpm)
